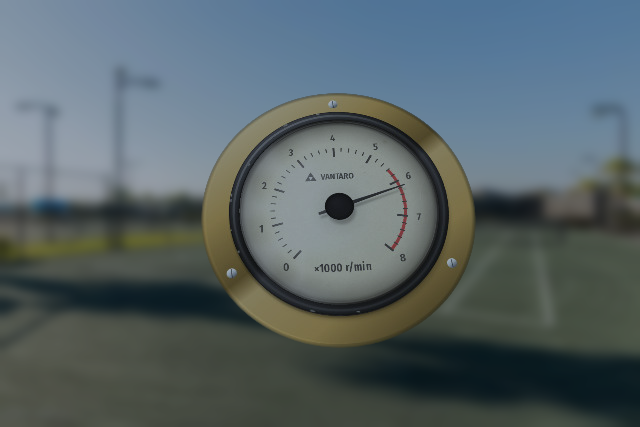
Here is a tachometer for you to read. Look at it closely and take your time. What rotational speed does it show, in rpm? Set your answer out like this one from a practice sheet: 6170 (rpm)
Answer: 6200 (rpm)
